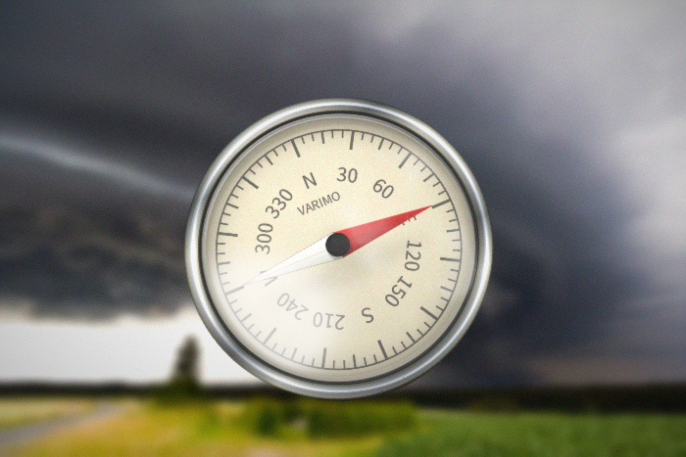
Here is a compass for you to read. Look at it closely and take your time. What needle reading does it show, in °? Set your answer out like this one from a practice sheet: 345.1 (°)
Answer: 90 (°)
